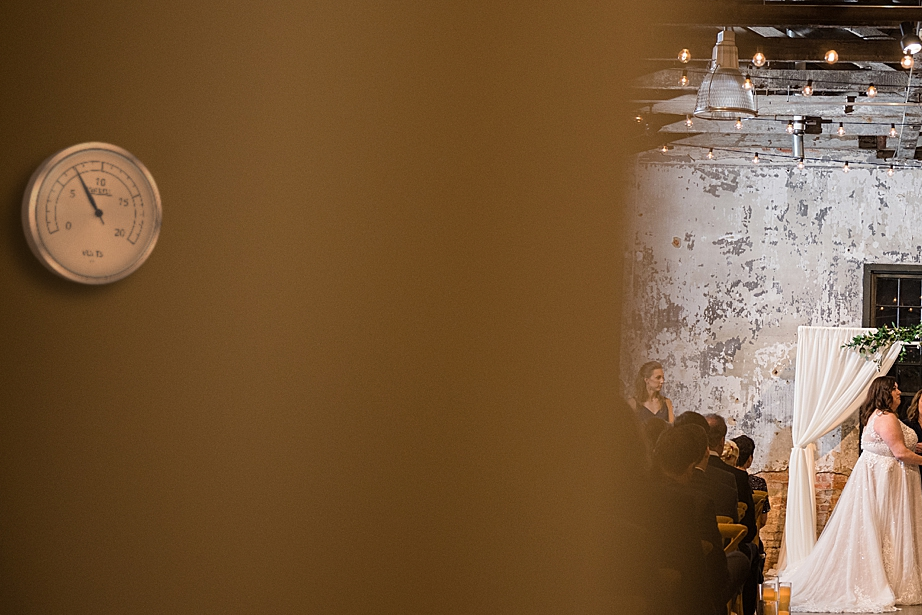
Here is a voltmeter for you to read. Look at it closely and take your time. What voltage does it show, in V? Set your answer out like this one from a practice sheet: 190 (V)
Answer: 7 (V)
